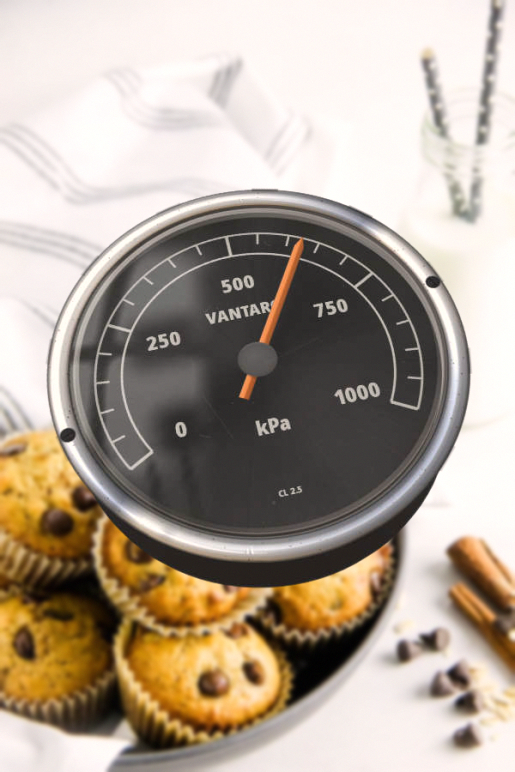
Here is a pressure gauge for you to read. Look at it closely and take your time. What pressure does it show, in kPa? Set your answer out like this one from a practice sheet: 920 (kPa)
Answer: 625 (kPa)
